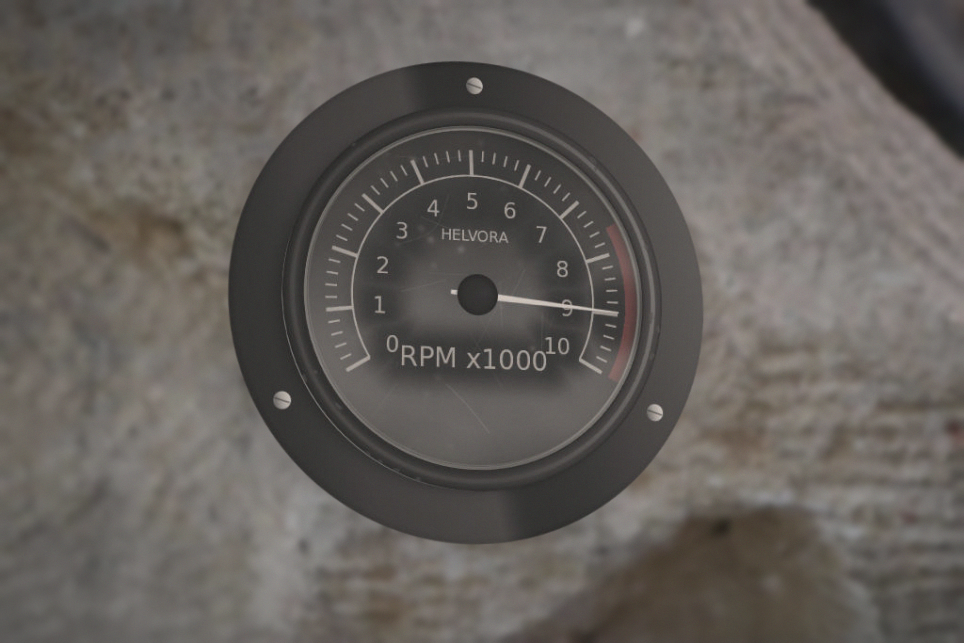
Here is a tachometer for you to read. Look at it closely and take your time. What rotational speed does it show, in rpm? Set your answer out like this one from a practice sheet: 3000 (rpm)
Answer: 9000 (rpm)
